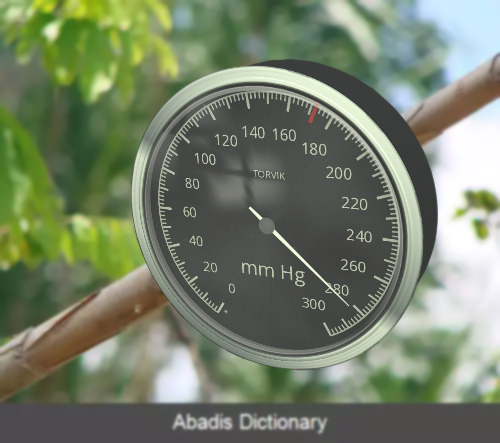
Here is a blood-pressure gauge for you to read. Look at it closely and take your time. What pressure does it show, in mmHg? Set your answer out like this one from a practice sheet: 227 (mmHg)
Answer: 280 (mmHg)
